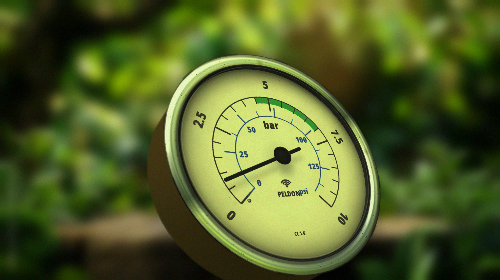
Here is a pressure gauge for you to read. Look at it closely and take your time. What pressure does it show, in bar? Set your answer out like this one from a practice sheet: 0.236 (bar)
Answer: 0.75 (bar)
